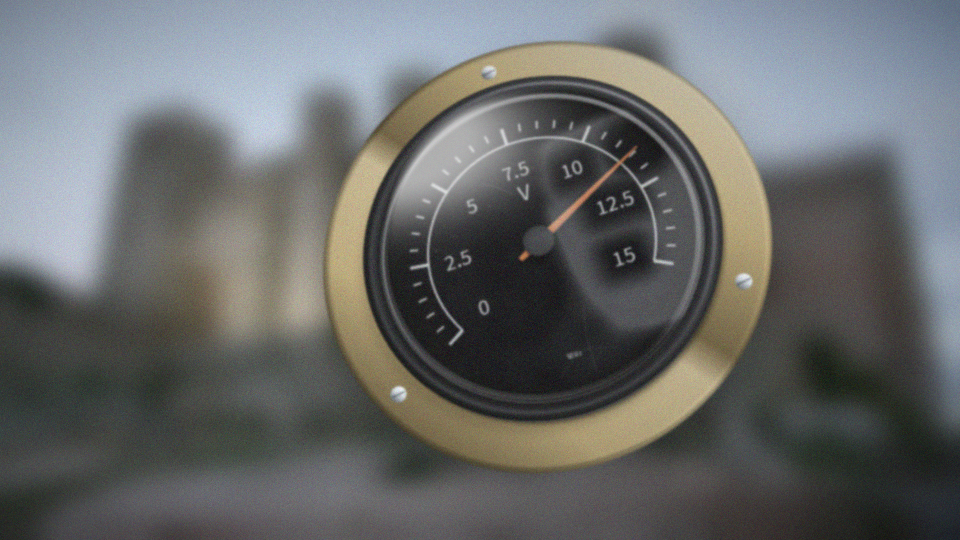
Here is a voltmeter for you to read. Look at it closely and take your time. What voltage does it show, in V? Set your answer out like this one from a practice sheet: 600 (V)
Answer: 11.5 (V)
